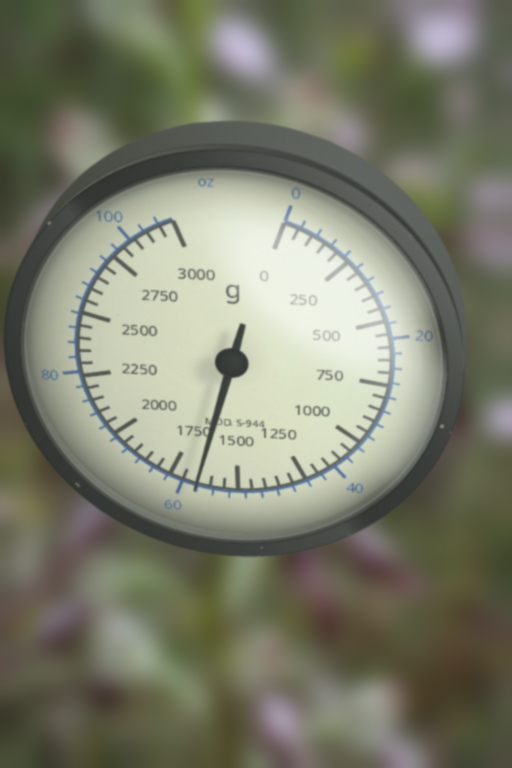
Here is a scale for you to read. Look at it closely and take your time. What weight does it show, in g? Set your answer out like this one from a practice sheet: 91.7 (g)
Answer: 1650 (g)
